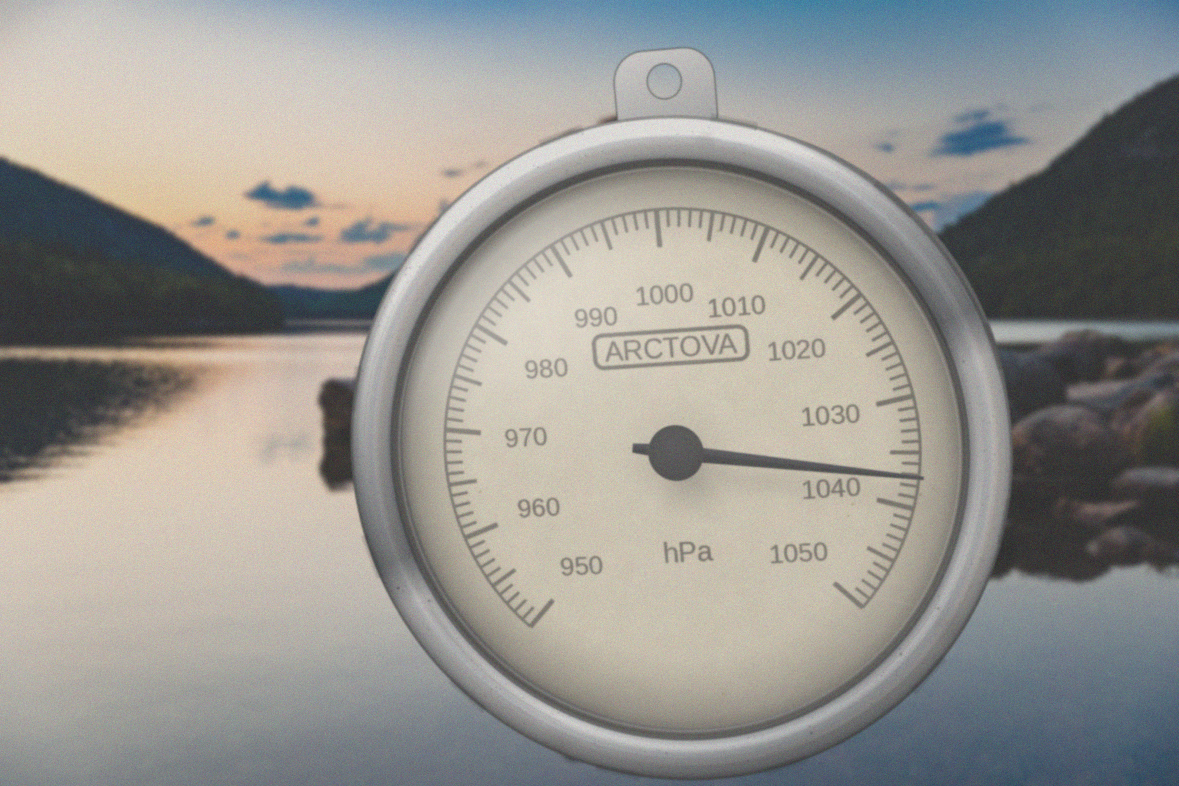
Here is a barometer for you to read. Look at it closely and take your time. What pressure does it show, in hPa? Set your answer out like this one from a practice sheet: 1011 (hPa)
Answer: 1037 (hPa)
